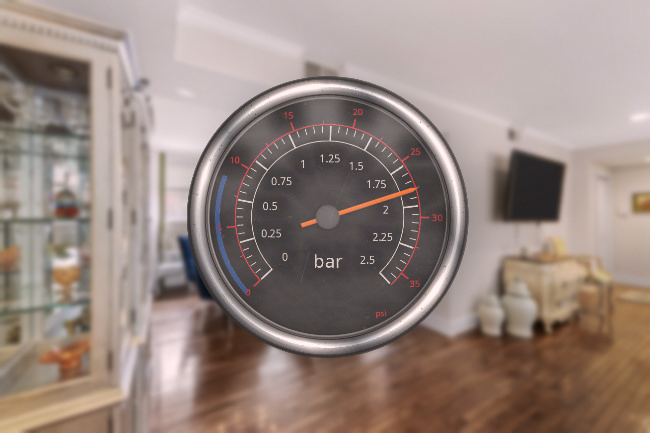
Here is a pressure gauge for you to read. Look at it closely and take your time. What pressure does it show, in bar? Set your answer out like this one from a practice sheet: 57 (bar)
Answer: 1.9 (bar)
